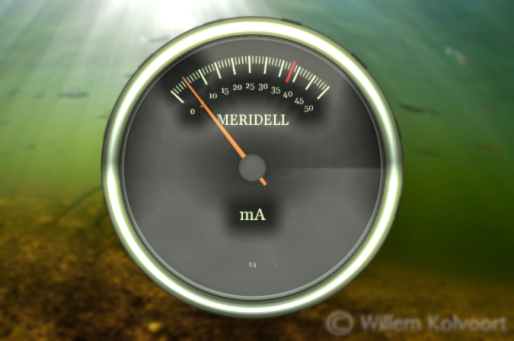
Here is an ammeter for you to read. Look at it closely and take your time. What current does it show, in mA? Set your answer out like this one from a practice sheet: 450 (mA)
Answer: 5 (mA)
